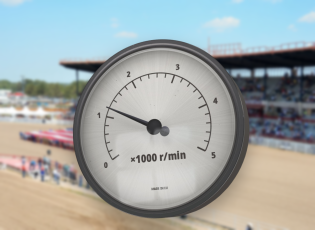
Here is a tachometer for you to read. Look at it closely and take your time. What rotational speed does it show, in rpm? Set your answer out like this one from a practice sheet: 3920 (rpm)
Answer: 1200 (rpm)
